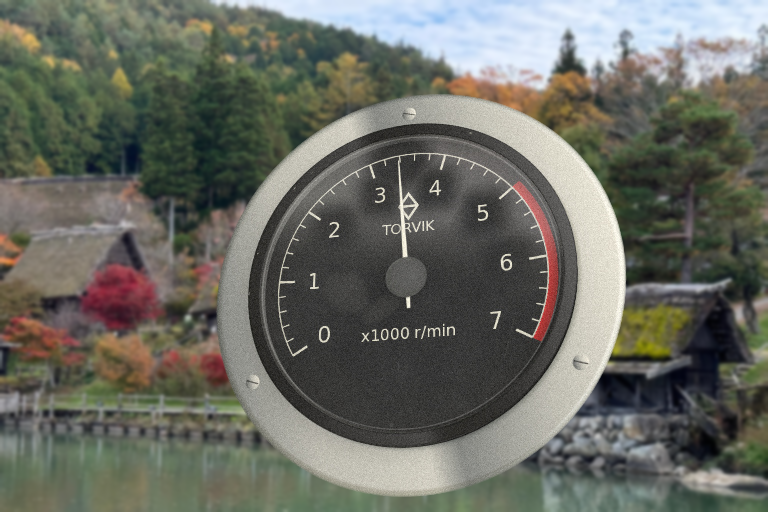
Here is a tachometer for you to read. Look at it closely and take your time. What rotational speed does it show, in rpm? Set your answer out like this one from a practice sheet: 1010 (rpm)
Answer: 3400 (rpm)
